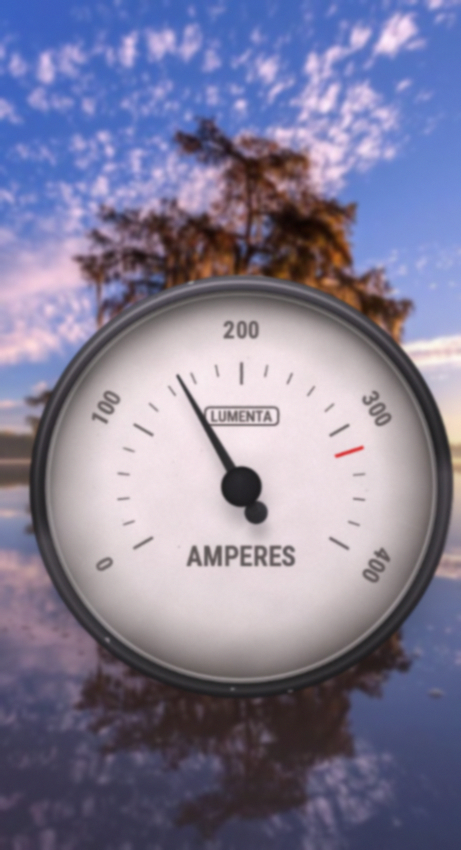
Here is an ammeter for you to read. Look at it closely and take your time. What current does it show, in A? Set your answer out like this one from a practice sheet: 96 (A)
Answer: 150 (A)
